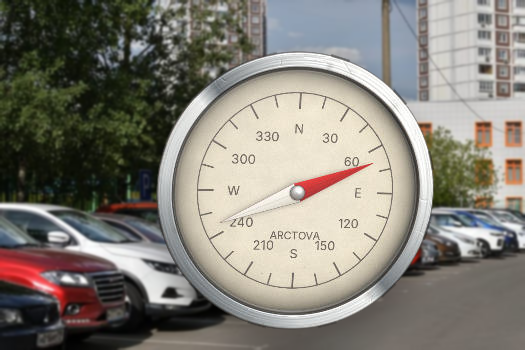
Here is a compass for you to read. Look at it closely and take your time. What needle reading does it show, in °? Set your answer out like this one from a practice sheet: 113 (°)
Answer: 67.5 (°)
